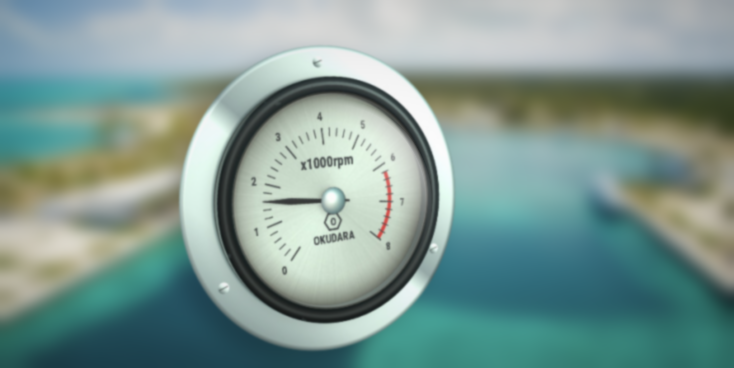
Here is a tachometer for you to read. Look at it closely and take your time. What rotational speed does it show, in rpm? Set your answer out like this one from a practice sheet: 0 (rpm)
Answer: 1600 (rpm)
